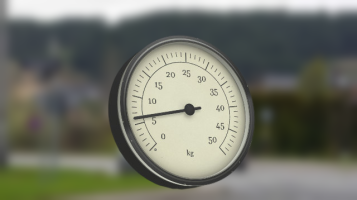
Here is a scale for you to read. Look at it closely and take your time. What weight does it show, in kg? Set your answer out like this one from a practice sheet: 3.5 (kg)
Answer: 6 (kg)
